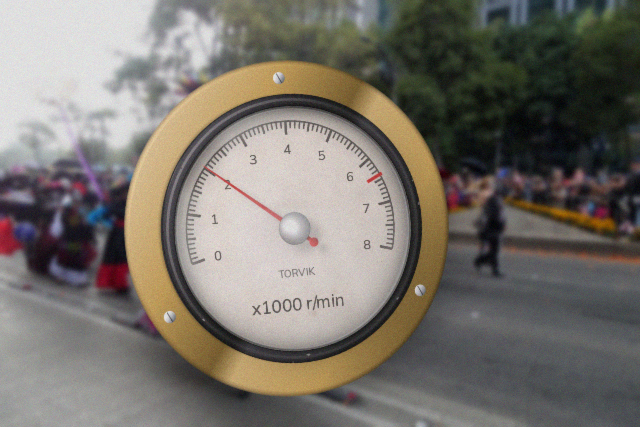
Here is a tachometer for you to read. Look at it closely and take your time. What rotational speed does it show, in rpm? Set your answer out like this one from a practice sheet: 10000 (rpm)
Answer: 2000 (rpm)
